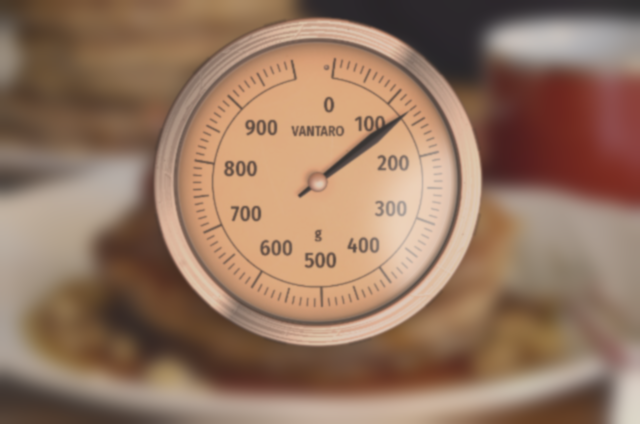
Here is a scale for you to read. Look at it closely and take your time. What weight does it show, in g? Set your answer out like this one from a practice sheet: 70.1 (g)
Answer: 130 (g)
